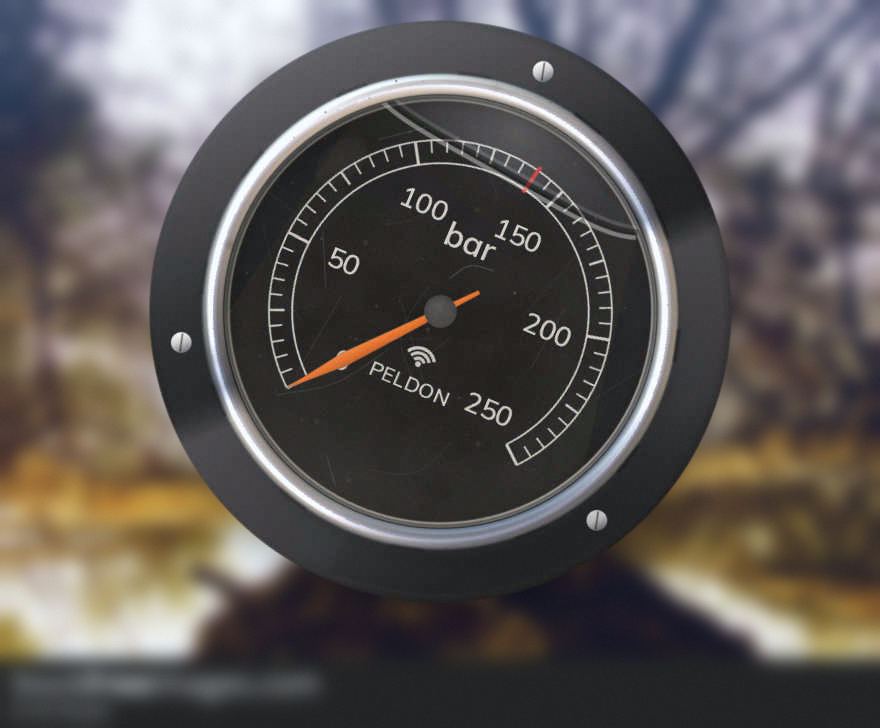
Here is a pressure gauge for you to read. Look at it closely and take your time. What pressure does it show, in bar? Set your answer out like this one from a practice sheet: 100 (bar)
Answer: 0 (bar)
